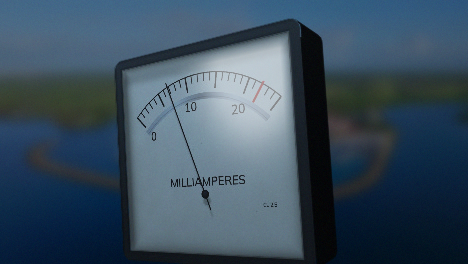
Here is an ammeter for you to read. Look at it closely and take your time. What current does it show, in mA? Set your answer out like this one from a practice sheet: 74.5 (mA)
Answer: 7 (mA)
